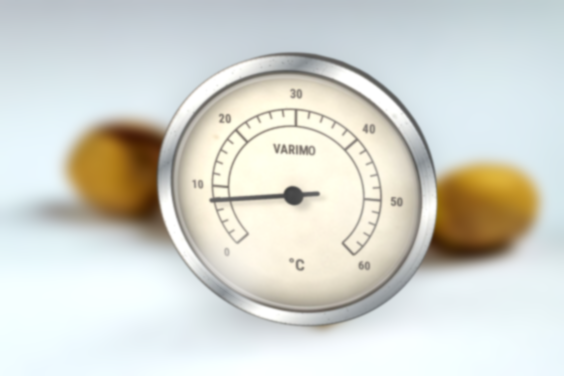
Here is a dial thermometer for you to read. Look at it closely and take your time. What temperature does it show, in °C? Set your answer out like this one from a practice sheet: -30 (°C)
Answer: 8 (°C)
